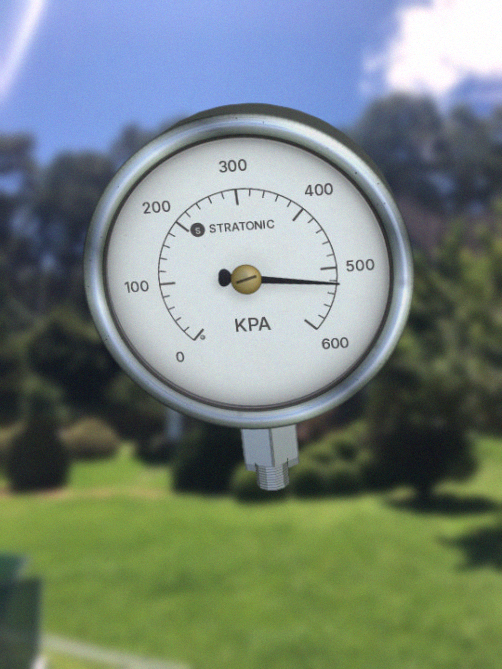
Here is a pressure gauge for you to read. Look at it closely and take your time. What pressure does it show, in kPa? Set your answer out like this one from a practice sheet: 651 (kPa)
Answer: 520 (kPa)
